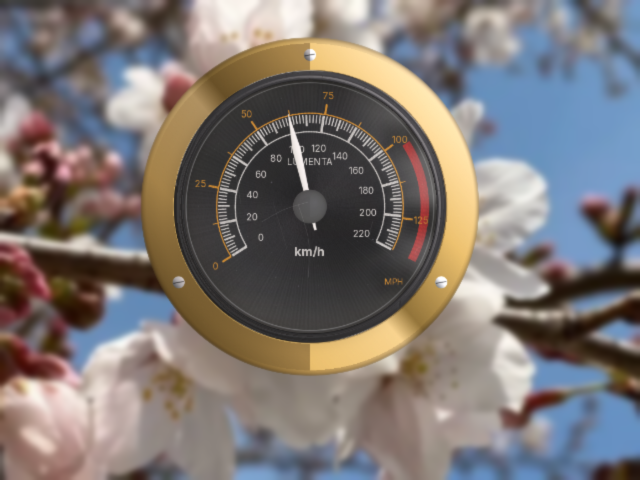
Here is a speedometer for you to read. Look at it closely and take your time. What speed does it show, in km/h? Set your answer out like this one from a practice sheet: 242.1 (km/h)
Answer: 100 (km/h)
